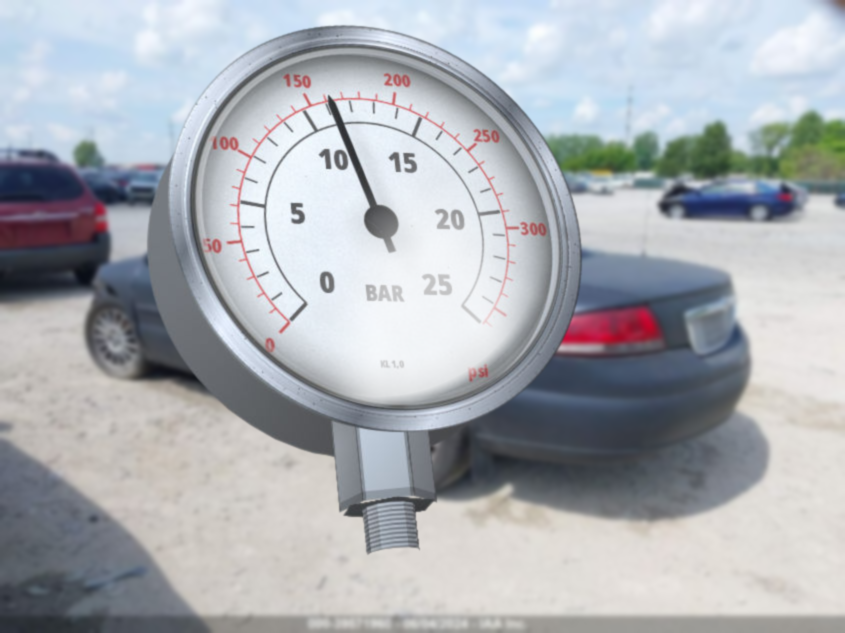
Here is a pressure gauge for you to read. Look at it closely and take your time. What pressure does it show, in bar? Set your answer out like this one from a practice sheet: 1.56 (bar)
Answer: 11 (bar)
